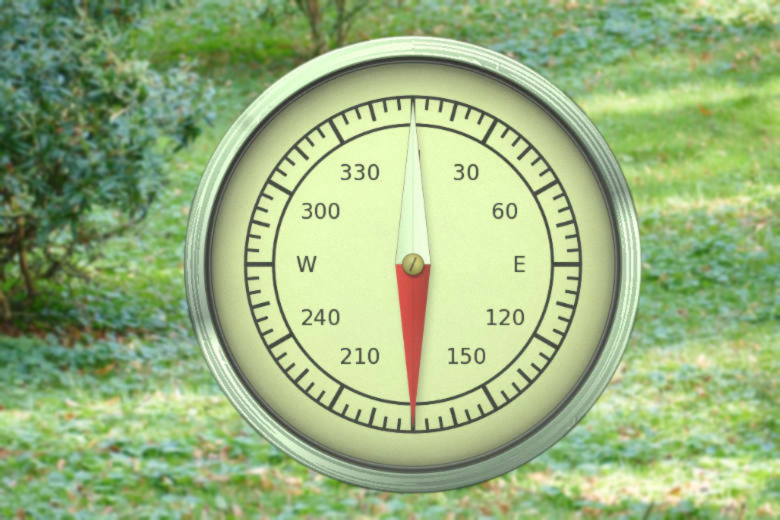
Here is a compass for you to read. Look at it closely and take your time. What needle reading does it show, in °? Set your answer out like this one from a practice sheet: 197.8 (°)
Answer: 180 (°)
